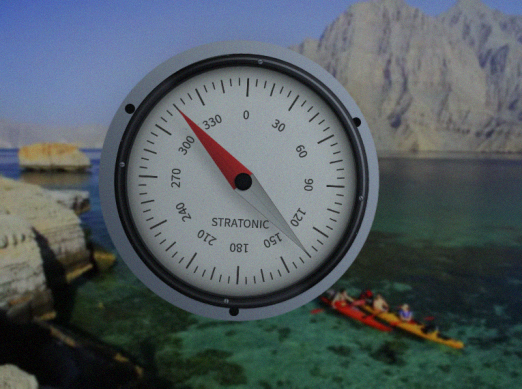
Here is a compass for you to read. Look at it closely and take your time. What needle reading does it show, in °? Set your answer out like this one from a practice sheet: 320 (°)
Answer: 315 (°)
